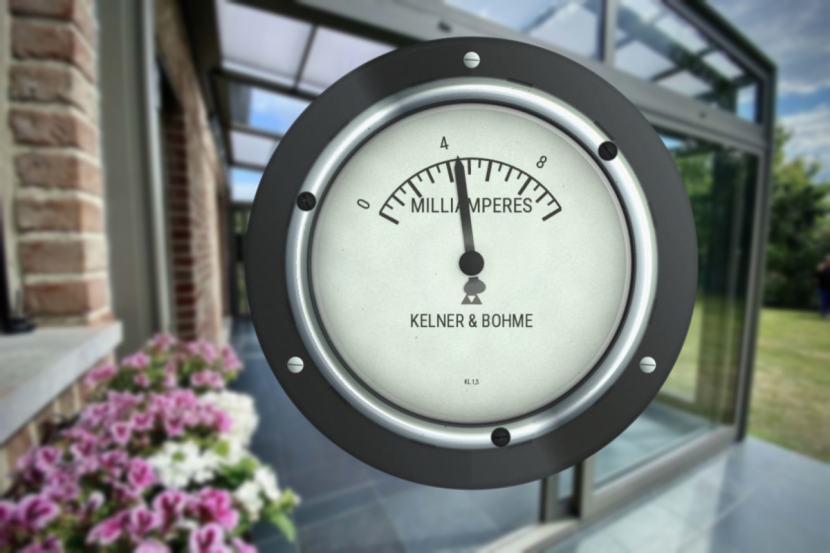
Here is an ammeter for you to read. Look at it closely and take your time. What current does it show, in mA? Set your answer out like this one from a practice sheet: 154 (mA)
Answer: 4.5 (mA)
